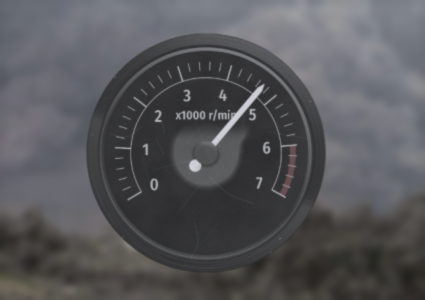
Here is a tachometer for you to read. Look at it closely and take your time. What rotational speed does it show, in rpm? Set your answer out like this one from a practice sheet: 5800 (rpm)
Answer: 4700 (rpm)
